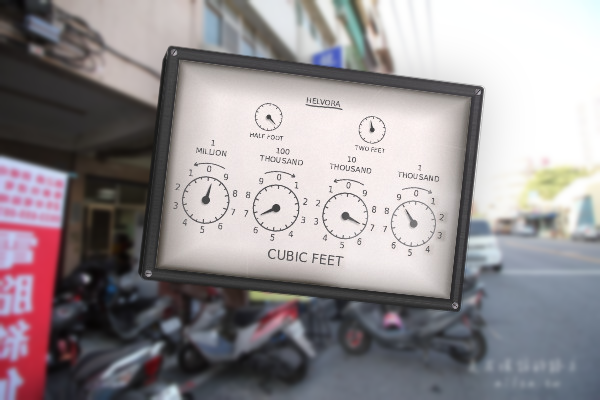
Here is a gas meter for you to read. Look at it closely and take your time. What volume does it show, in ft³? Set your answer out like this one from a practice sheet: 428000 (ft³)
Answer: 966900 (ft³)
